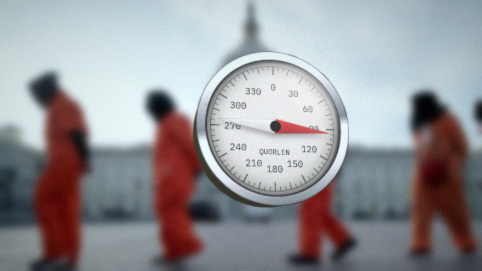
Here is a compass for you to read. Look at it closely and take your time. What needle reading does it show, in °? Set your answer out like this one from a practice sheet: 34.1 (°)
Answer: 95 (°)
